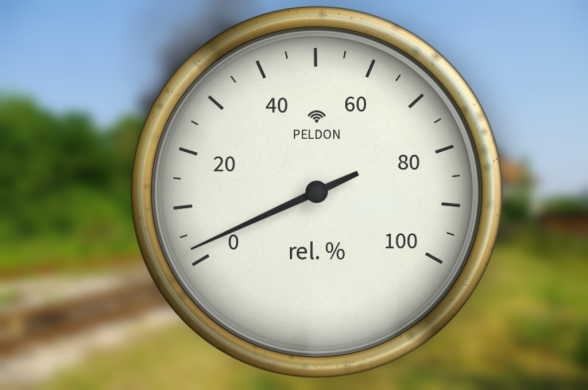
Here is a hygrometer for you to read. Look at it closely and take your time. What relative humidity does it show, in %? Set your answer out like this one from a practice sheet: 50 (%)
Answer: 2.5 (%)
